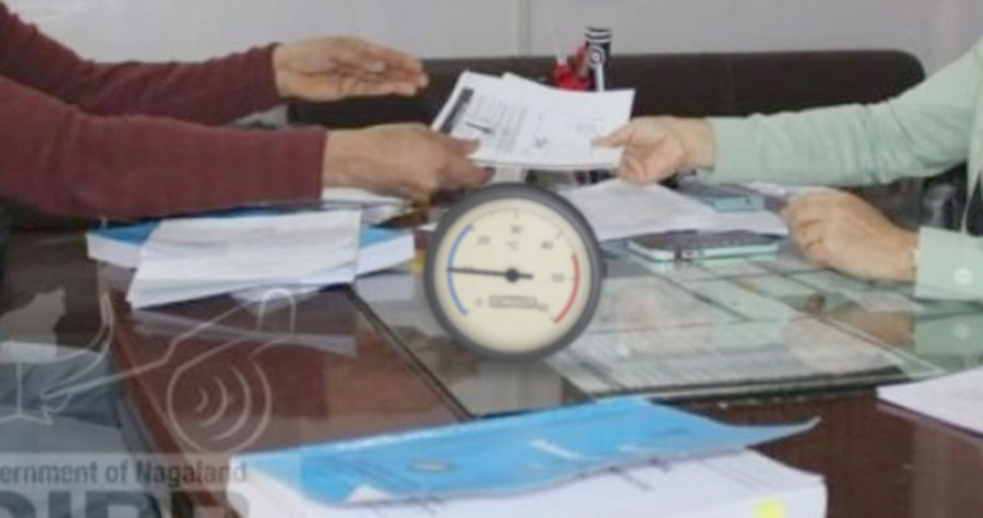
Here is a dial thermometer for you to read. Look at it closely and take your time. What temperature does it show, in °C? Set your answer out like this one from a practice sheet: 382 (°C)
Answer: 10 (°C)
